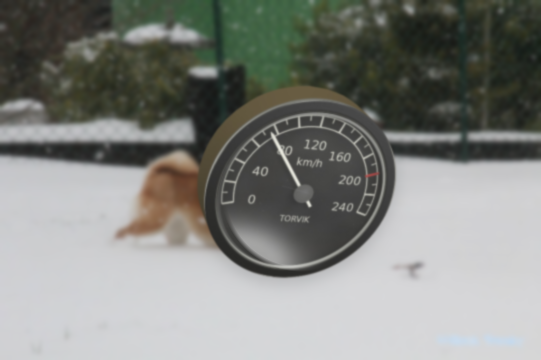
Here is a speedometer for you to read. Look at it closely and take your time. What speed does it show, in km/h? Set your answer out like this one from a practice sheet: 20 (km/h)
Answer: 75 (km/h)
